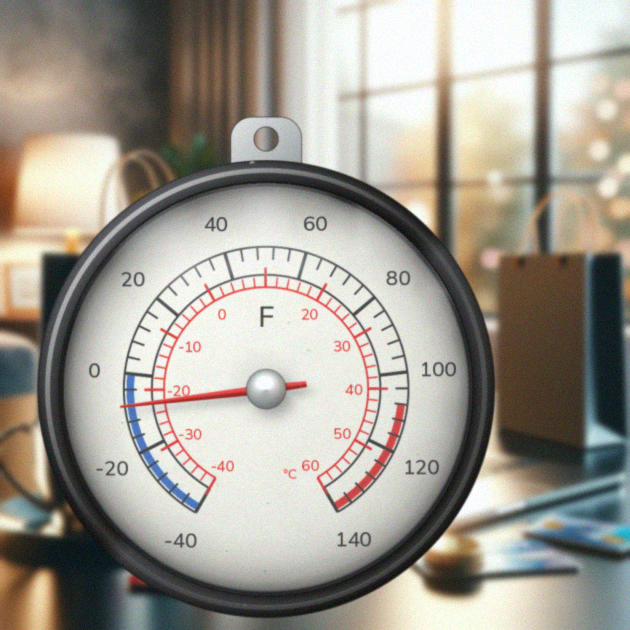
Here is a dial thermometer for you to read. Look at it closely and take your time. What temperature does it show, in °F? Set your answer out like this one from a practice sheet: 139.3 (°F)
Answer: -8 (°F)
